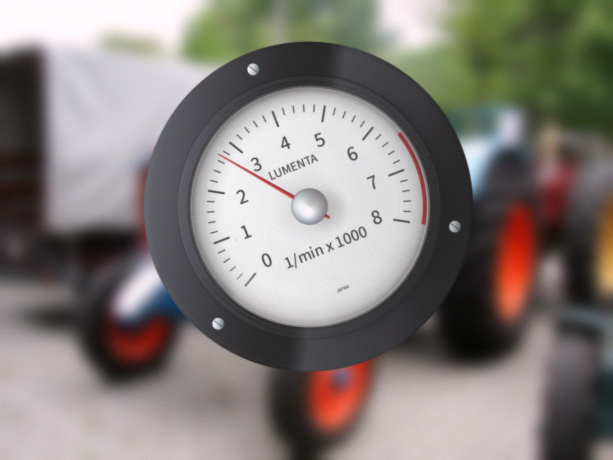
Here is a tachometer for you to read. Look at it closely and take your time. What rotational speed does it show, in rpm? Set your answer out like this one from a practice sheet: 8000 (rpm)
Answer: 2700 (rpm)
